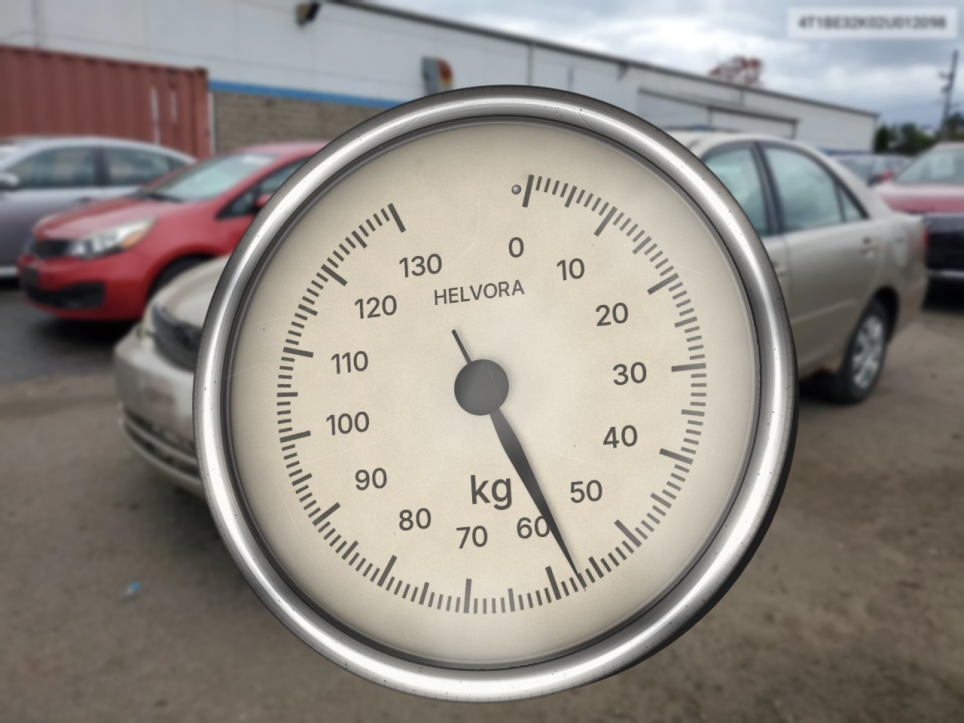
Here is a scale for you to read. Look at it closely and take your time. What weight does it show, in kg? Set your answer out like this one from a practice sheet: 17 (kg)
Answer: 57 (kg)
